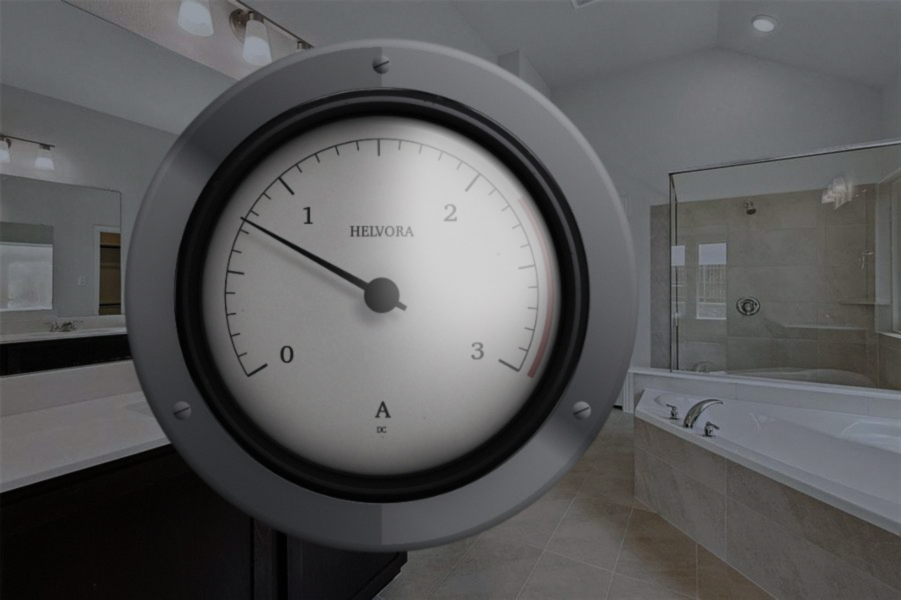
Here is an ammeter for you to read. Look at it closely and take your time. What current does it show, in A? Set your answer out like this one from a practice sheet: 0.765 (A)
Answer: 0.75 (A)
